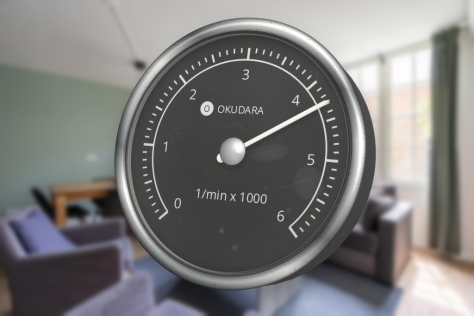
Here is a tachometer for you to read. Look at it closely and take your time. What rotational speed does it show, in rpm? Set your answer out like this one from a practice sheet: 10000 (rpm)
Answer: 4300 (rpm)
